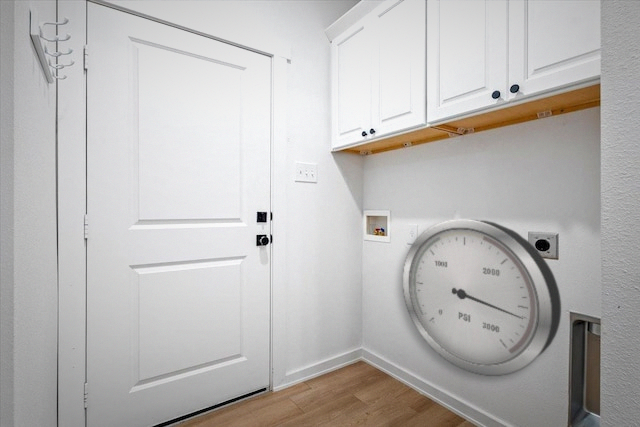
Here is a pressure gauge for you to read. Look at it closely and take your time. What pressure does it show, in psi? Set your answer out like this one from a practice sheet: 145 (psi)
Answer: 2600 (psi)
